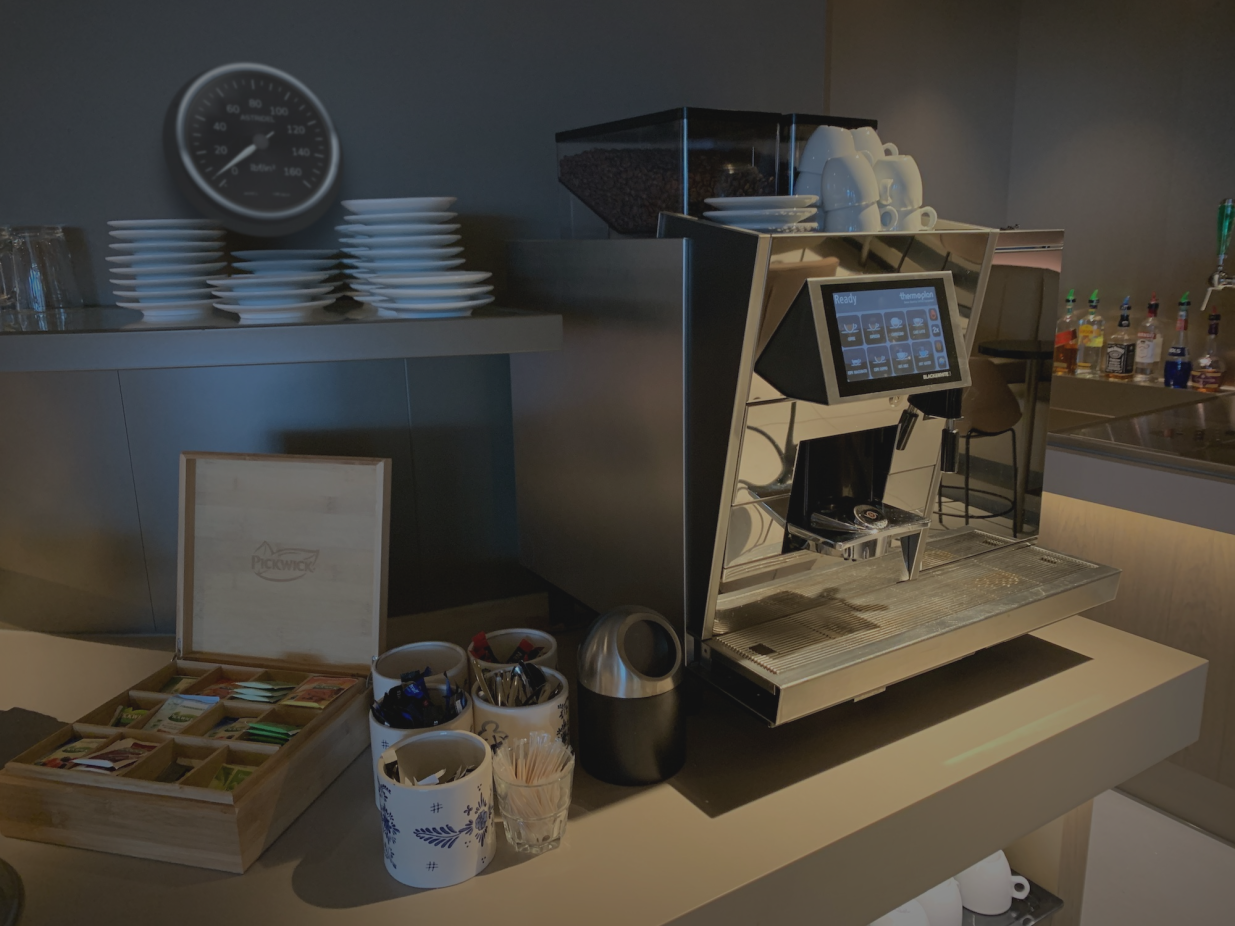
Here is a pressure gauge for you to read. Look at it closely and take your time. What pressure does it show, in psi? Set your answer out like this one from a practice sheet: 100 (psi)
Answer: 5 (psi)
